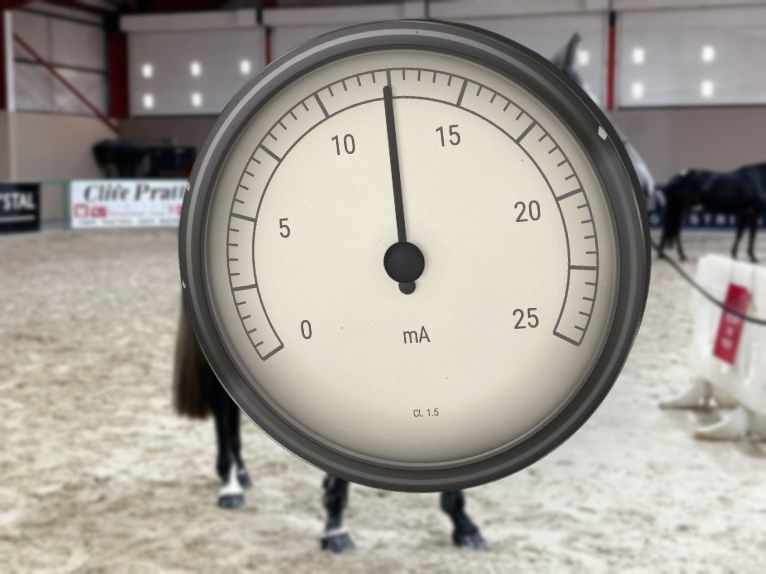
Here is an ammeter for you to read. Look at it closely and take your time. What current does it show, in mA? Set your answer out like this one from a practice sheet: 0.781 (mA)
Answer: 12.5 (mA)
